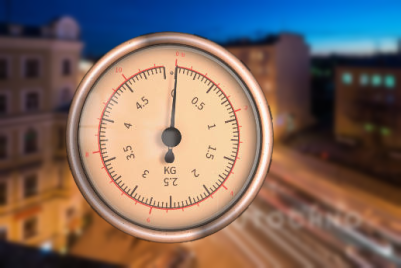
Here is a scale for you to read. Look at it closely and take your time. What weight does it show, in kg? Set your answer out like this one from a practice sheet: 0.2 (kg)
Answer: 0 (kg)
